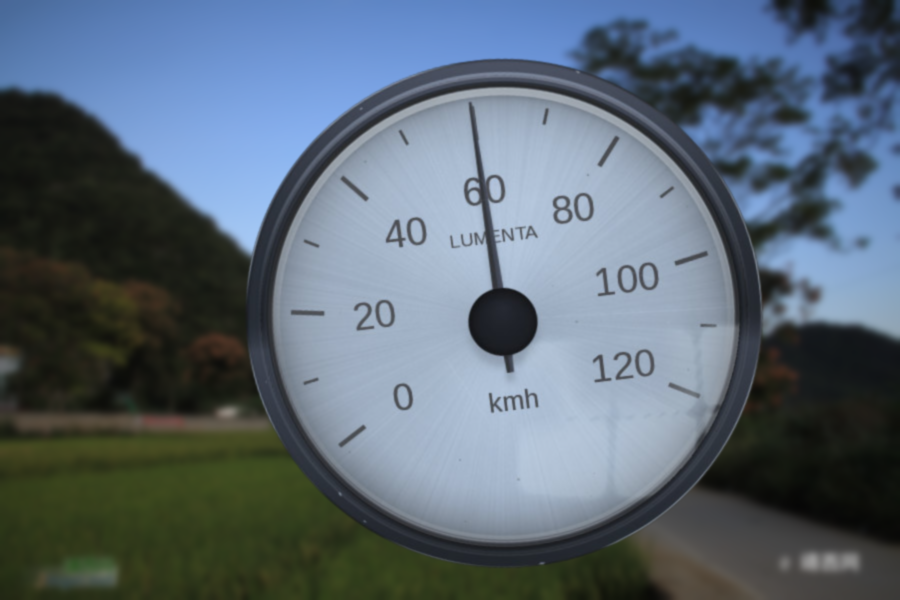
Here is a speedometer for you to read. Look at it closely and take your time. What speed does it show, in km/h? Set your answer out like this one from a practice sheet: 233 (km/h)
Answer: 60 (km/h)
